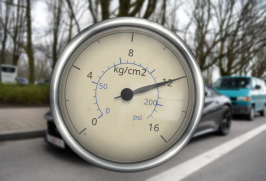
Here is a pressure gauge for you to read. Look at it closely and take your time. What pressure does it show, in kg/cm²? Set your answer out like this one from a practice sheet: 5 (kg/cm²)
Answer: 12 (kg/cm²)
